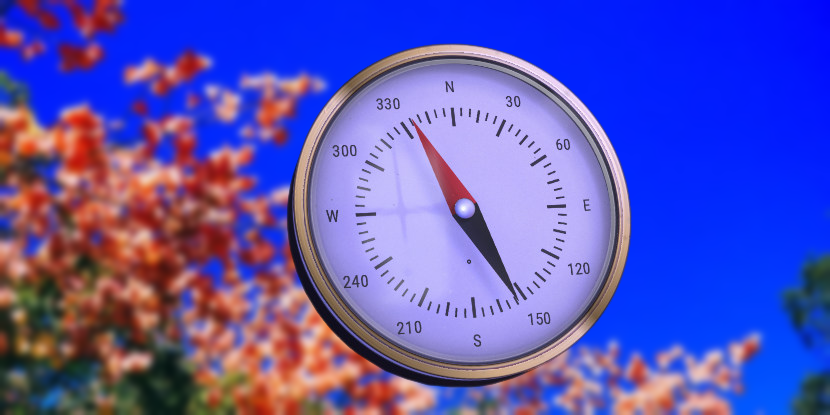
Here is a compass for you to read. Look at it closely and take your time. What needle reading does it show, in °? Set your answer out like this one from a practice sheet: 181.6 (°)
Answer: 335 (°)
